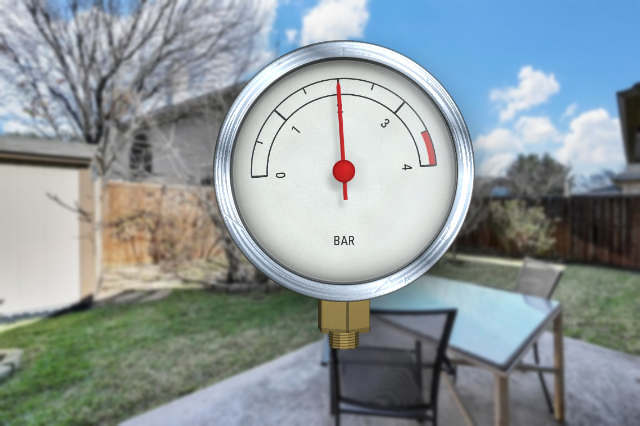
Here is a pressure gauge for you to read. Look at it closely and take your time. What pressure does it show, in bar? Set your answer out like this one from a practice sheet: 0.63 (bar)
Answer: 2 (bar)
